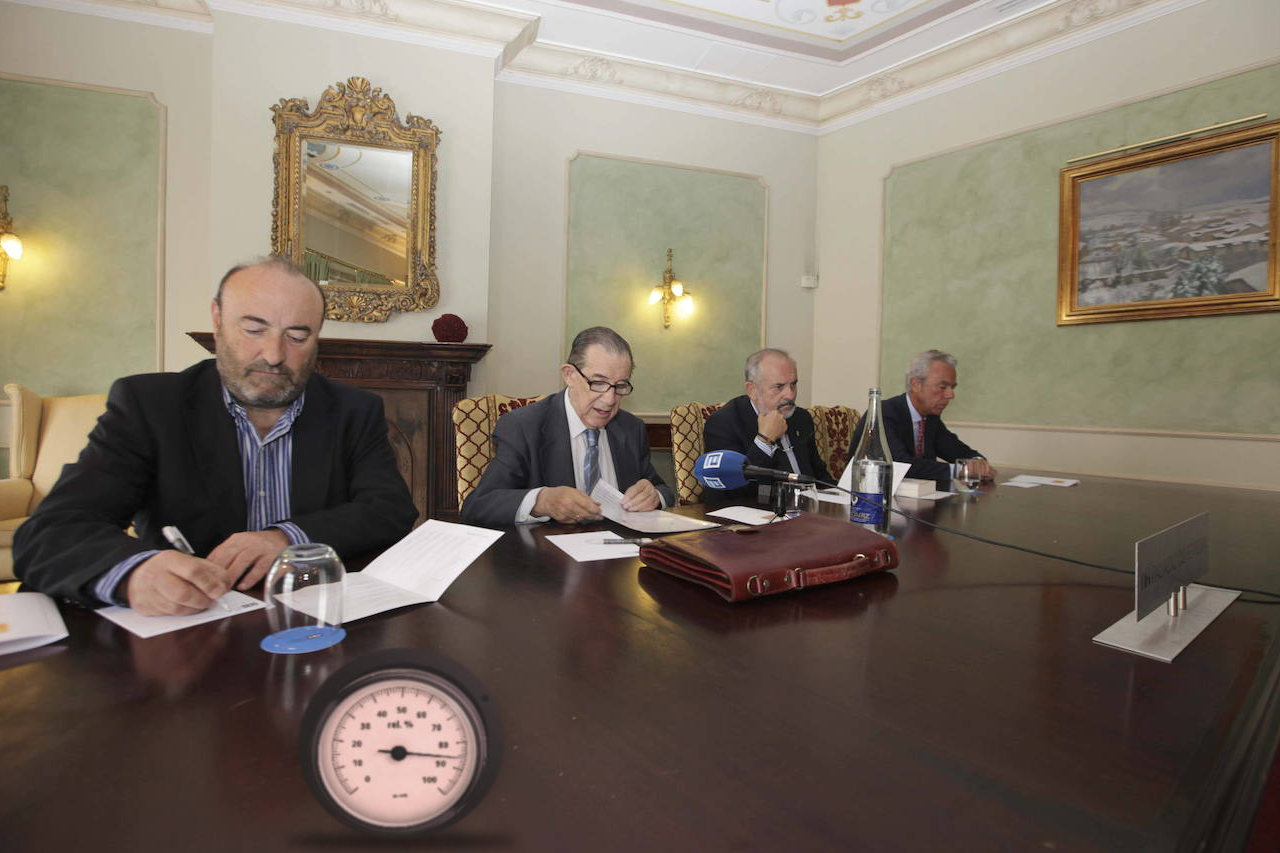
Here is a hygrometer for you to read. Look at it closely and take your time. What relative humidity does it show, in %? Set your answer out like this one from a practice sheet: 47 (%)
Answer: 85 (%)
